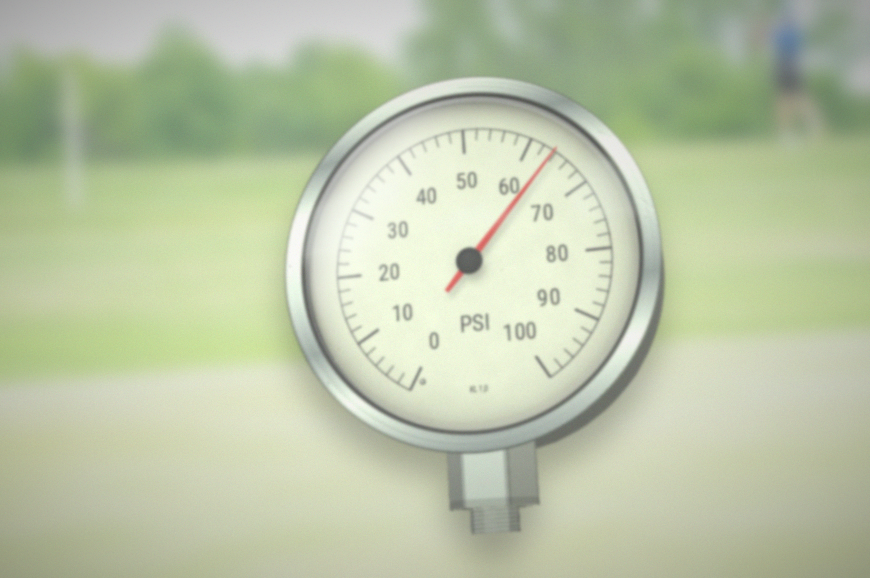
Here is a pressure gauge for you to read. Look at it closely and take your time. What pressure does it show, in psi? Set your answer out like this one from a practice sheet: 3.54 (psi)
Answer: 64 (psi)
